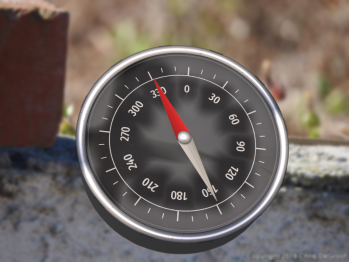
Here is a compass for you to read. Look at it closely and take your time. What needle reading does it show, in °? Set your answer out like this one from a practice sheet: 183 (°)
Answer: 330 (°)
